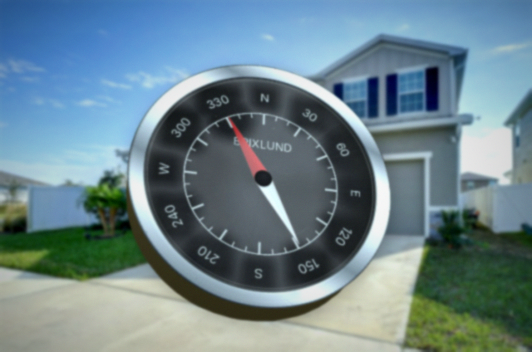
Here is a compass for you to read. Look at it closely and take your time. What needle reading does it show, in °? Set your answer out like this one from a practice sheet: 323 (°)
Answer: 330 (°)
